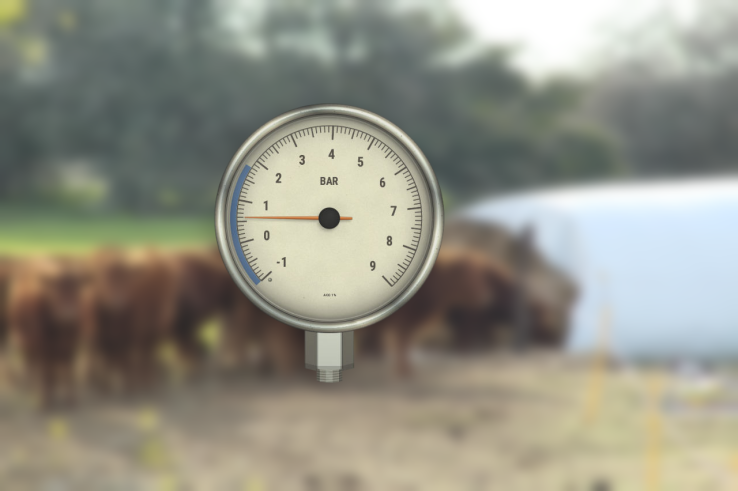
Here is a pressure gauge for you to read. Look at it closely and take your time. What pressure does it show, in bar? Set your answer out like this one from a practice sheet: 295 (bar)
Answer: 0.6 (bar)
